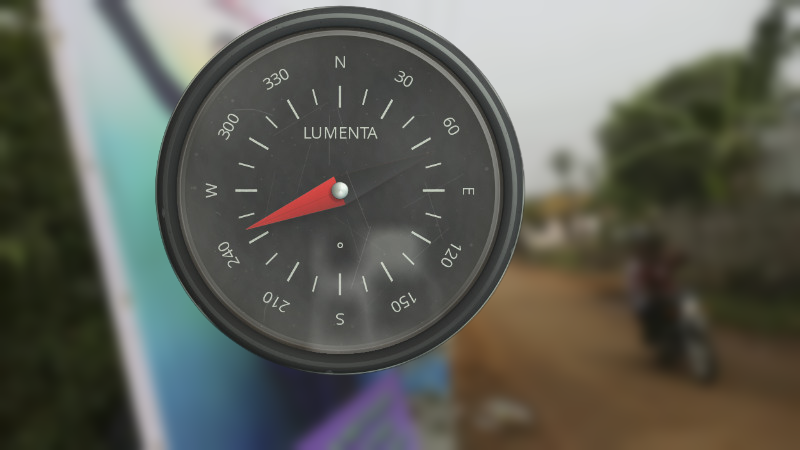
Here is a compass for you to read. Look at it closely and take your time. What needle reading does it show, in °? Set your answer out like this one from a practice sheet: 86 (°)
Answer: 247.5 (°)
